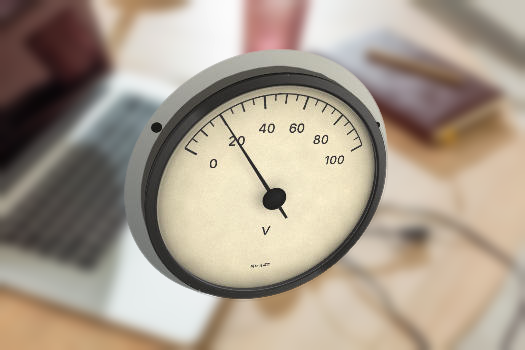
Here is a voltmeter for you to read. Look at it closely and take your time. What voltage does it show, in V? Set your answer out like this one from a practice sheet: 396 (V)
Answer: 20 (V)
